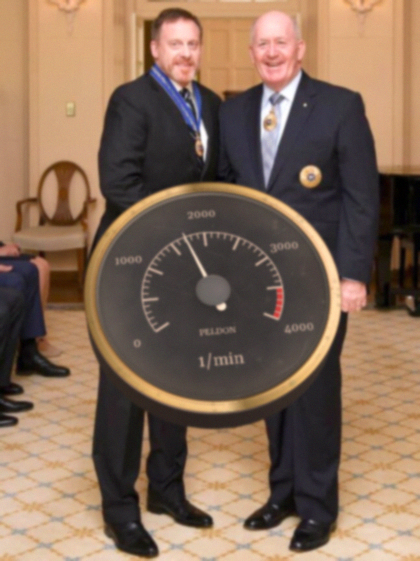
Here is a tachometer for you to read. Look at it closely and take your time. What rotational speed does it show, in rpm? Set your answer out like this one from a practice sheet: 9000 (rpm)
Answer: 1700 (rpm)
